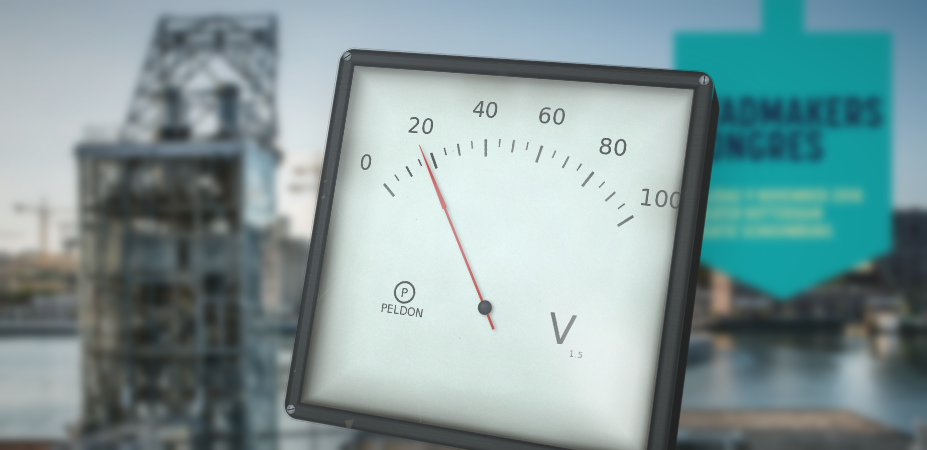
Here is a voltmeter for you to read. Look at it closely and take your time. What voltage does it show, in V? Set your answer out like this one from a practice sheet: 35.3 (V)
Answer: 17.5 (V)
